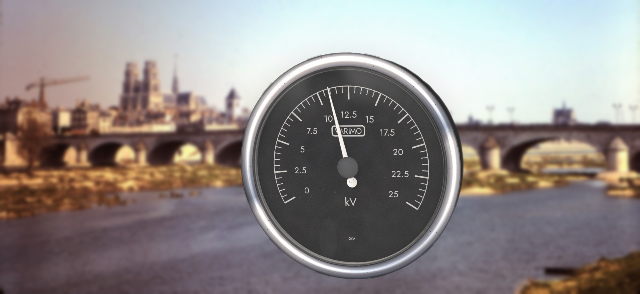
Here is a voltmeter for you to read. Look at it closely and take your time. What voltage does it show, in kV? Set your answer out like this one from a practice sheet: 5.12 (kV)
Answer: 11 (kV)
